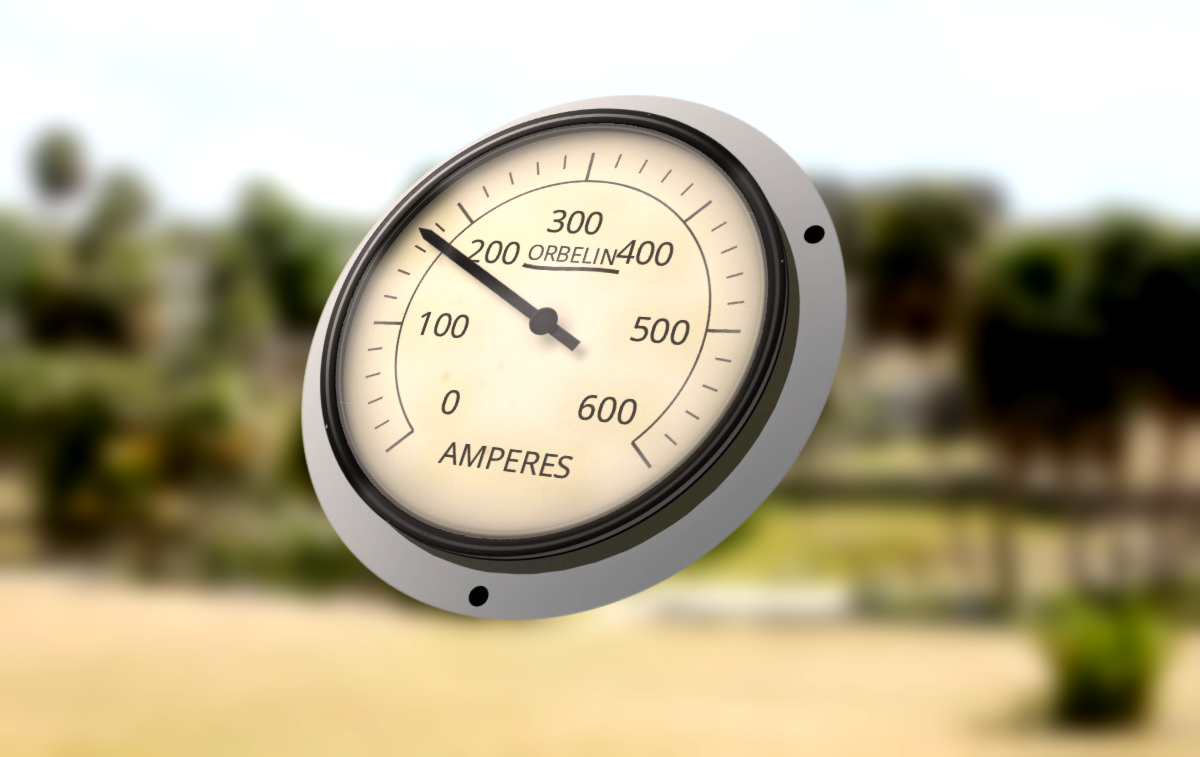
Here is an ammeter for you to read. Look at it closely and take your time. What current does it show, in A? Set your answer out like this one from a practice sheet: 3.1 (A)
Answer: 170 (A)
